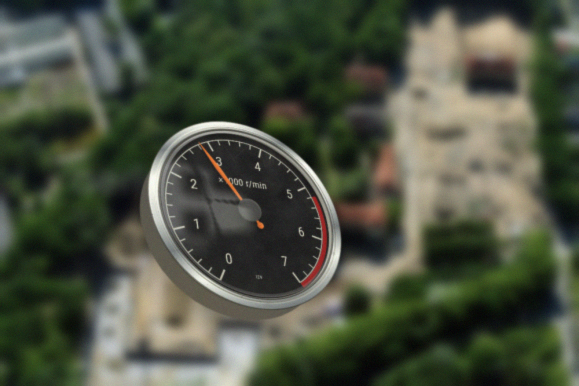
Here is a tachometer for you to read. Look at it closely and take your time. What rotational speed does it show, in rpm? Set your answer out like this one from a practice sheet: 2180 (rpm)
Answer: 2800 (rpm)
